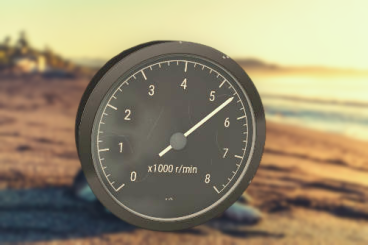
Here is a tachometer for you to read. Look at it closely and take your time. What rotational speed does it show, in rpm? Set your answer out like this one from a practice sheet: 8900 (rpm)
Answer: 5400 (rpm)
